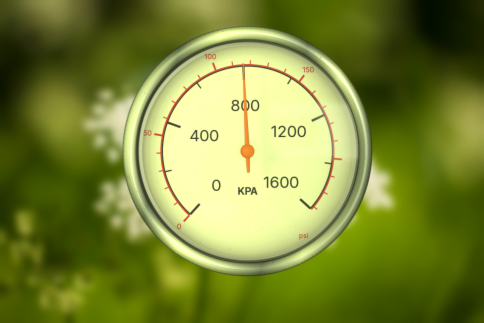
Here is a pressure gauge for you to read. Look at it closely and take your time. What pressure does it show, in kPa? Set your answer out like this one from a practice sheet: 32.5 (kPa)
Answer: 800 (kPa)
